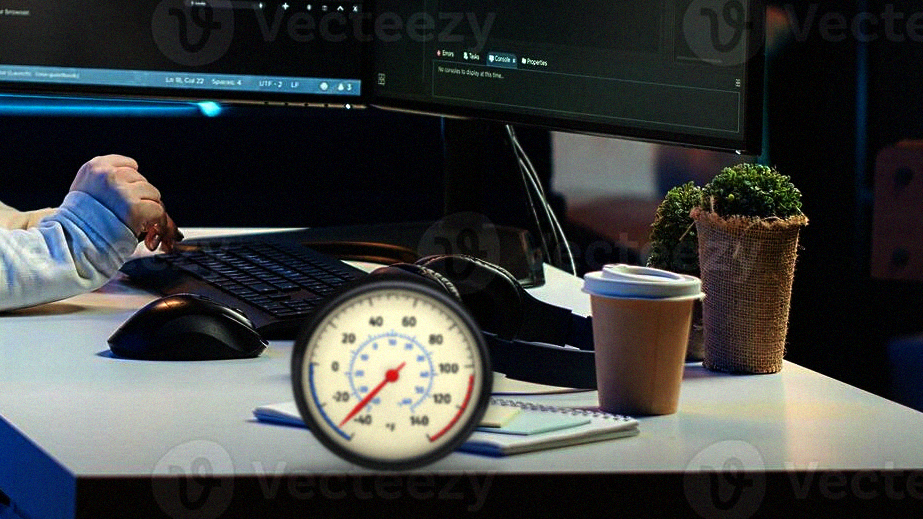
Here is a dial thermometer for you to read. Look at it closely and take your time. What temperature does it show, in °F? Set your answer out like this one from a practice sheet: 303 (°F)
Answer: -32 (°F)
